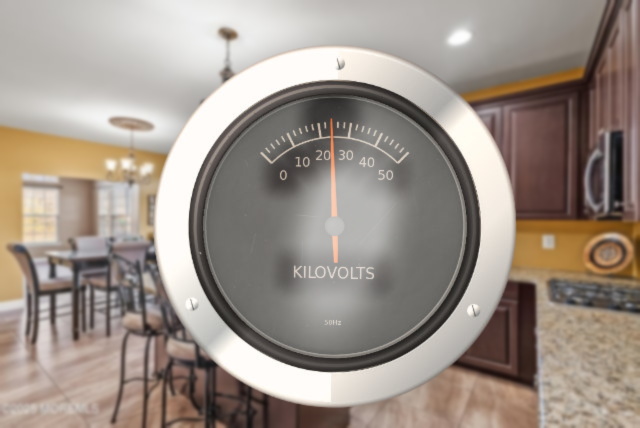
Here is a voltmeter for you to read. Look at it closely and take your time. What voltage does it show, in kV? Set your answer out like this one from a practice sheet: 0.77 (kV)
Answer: 24 (kV)
